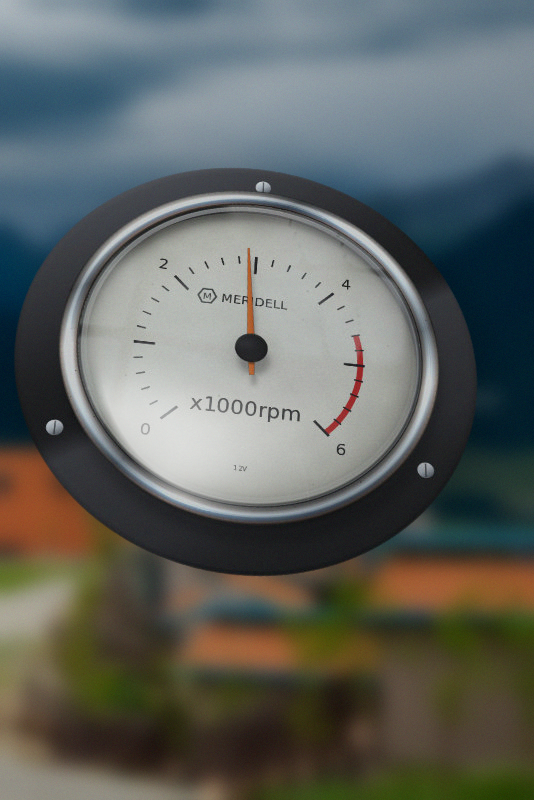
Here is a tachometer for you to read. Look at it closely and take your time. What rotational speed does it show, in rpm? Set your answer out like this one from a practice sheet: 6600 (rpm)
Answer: 2900 (rpm)
